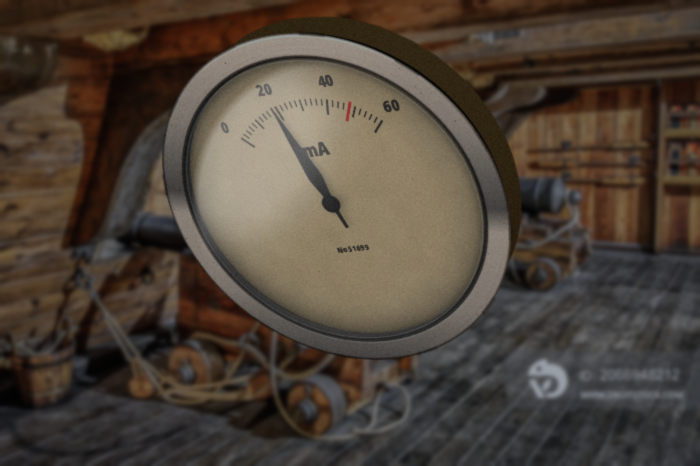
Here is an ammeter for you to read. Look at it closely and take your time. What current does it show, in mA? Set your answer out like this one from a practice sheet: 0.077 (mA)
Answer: 20 (mA)
